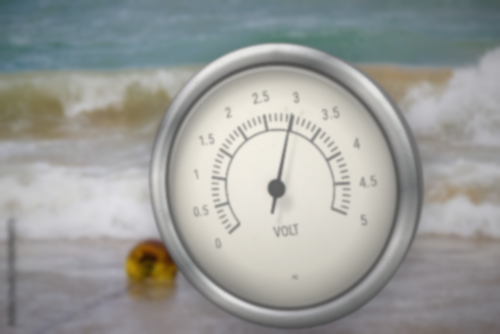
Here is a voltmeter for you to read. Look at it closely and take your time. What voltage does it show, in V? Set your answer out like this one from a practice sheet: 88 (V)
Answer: 3 (V)
